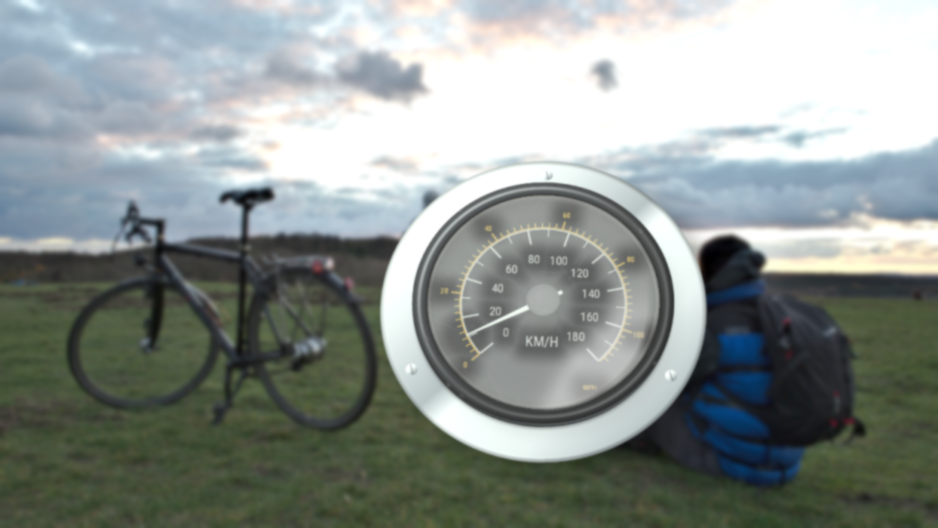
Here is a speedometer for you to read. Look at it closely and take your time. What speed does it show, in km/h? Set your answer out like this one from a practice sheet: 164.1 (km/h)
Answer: 10 (km/h)
